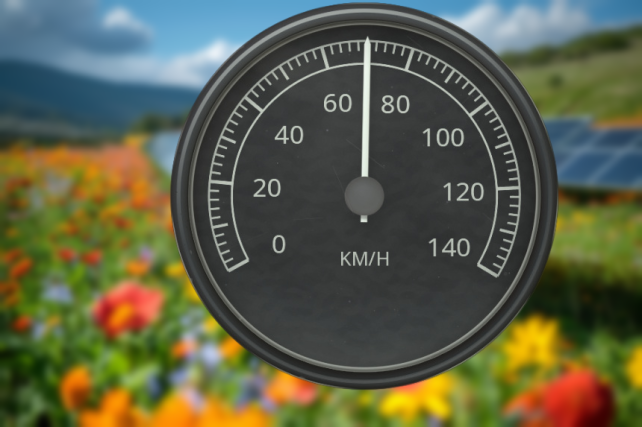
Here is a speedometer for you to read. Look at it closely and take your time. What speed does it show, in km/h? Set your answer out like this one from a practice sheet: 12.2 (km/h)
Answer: 70 (km/h)
